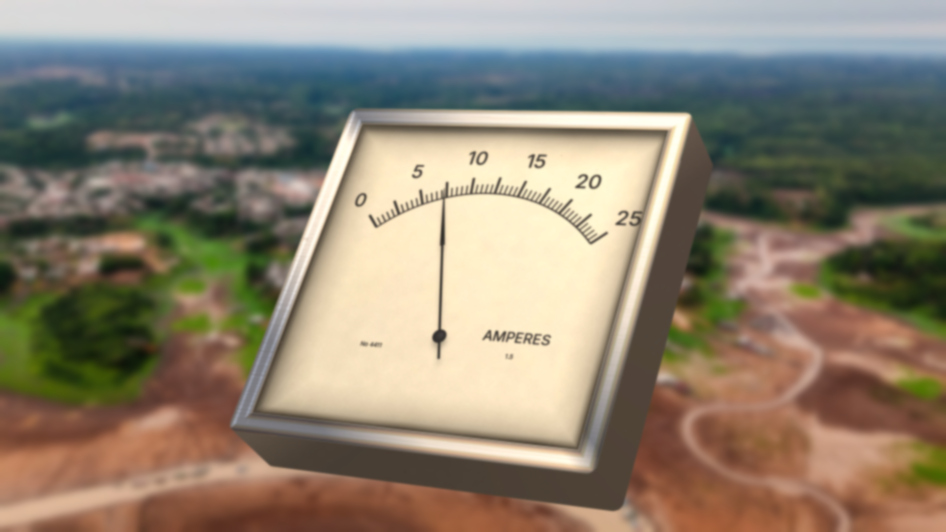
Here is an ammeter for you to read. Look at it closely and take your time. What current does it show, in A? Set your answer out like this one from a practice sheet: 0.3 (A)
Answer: 7.5 (A)
